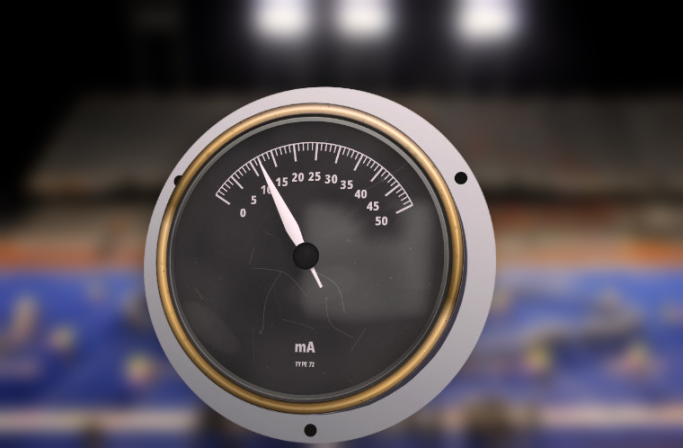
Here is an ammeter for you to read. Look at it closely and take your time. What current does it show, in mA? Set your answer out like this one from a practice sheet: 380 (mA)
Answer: 12 (mA)
